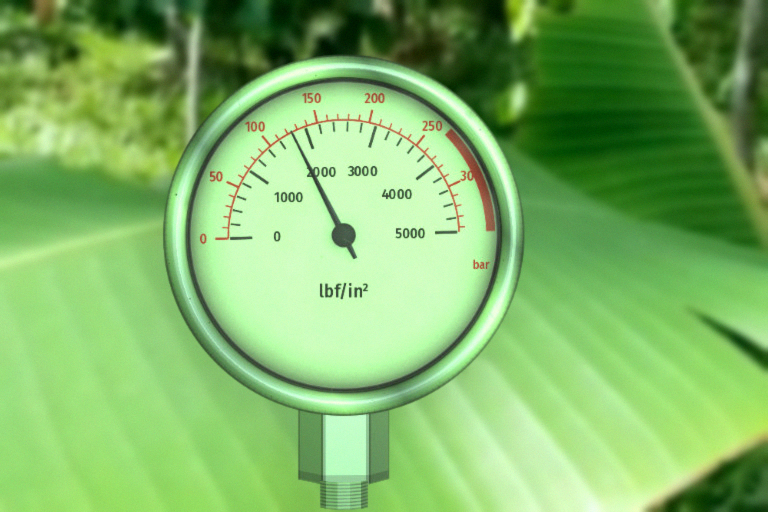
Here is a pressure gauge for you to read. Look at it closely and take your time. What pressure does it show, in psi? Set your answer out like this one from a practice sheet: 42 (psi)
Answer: 1800 (psi)
